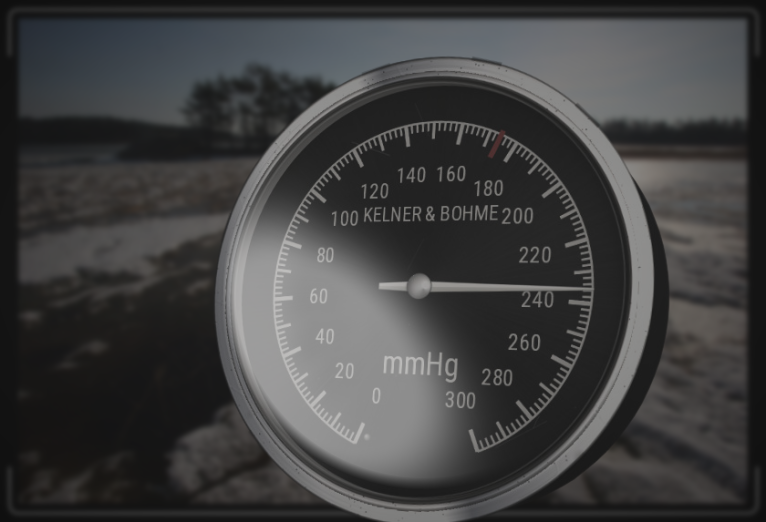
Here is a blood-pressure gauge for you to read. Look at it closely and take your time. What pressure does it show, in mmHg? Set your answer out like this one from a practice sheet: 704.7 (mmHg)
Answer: 236 (mmHg)
